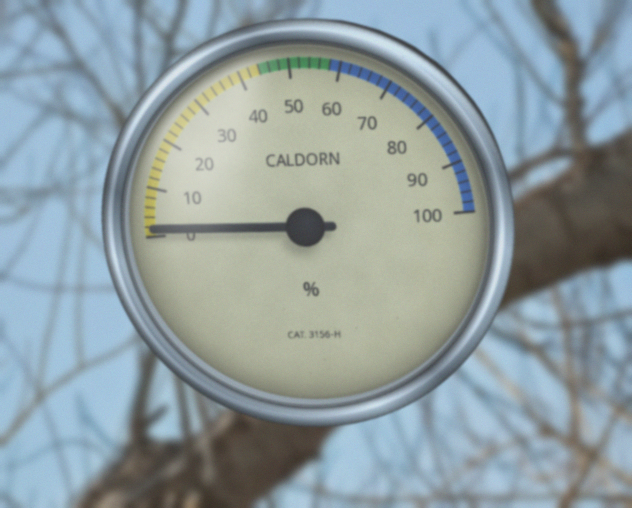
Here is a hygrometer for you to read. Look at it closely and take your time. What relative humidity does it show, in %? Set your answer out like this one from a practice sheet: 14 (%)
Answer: 2 (%)
